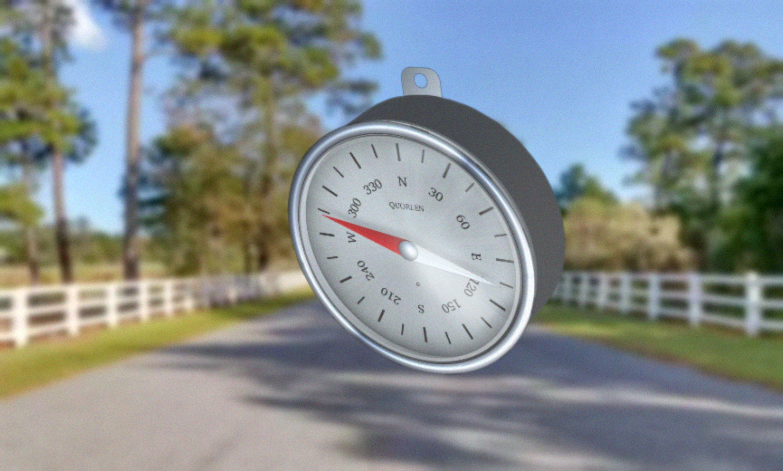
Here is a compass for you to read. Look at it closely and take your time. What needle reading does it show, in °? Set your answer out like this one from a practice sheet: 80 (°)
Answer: 285 (°)
